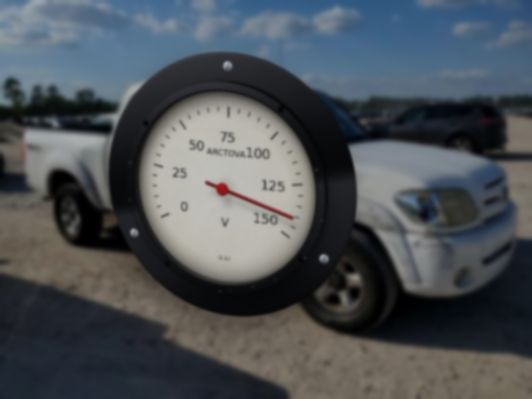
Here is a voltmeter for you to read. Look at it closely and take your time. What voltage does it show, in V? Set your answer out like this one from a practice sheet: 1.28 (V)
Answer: 140 (V)
